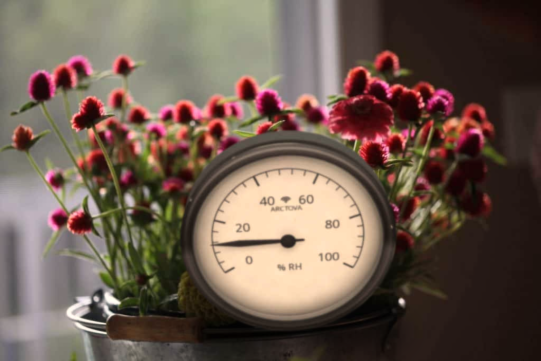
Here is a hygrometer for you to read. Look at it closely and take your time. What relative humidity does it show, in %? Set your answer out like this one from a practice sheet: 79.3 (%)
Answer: 12 (%)
